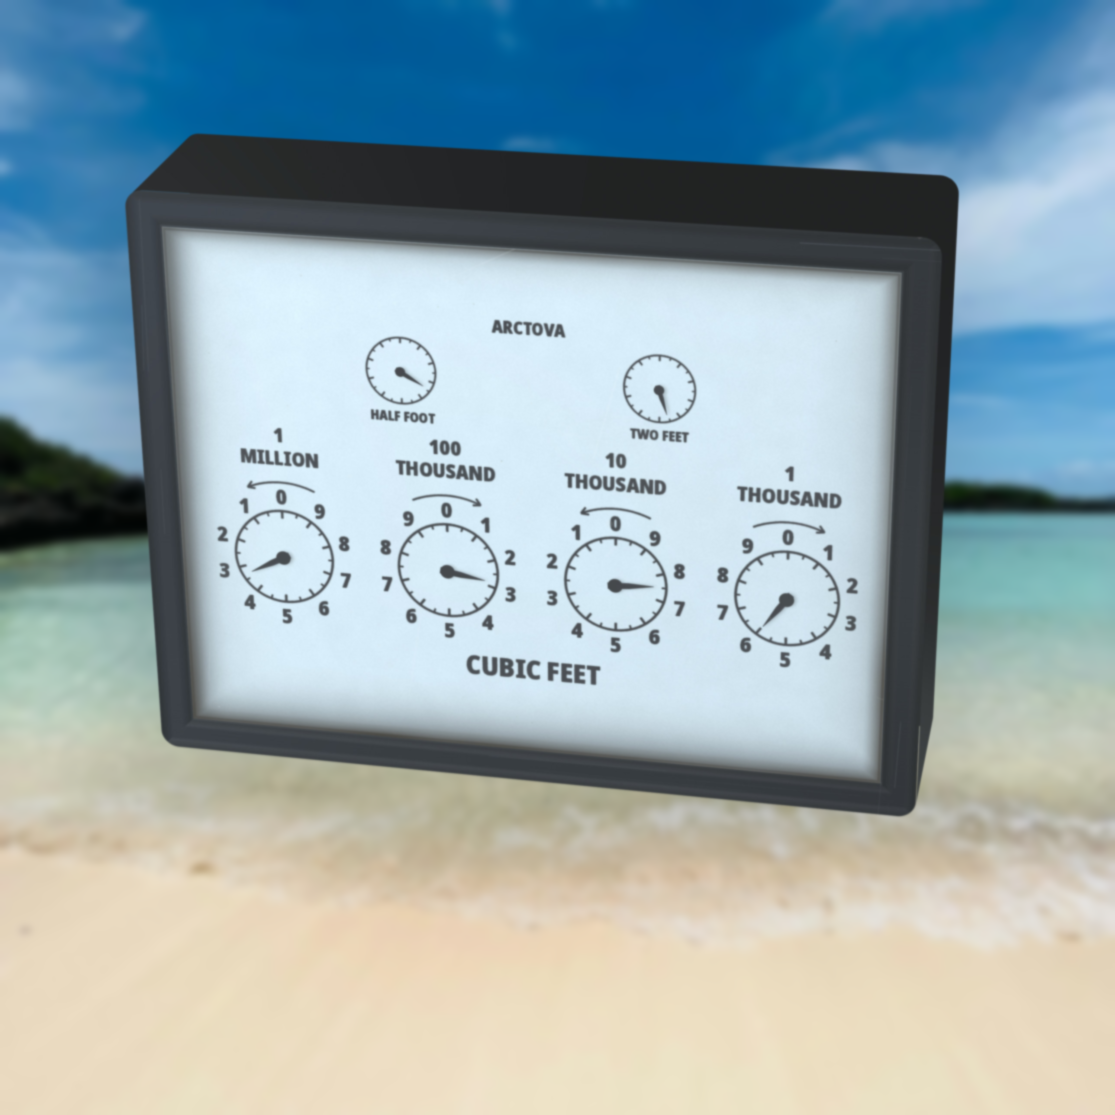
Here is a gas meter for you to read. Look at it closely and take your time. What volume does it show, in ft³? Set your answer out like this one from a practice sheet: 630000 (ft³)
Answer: 327600 (ft³)
